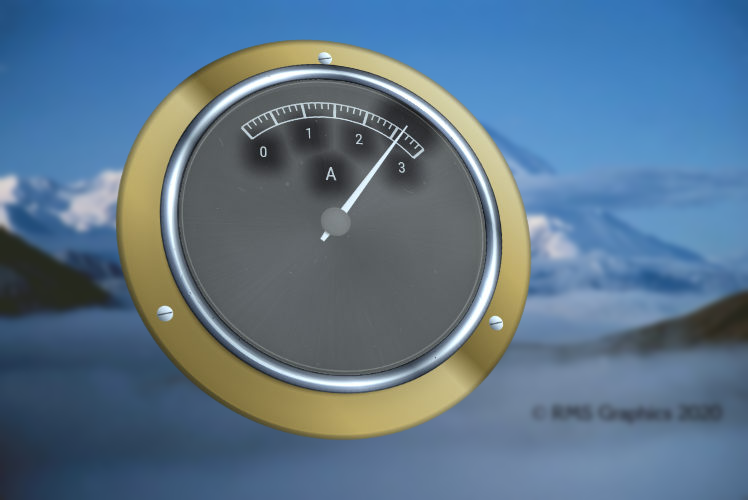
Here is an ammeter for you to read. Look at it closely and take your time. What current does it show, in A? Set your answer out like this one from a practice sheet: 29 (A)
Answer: 2.6 (A)
